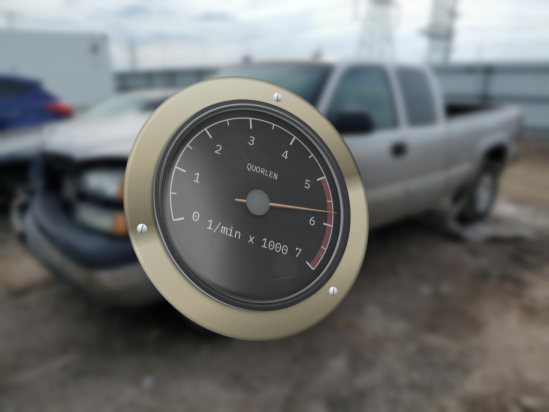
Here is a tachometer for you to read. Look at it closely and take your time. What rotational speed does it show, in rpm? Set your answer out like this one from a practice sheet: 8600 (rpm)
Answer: 5750 (rpm)
